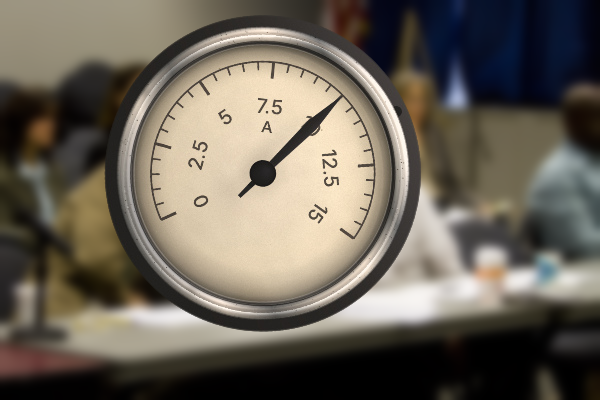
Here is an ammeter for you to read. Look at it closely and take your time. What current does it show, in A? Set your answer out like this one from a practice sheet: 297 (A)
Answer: 10 (A)
